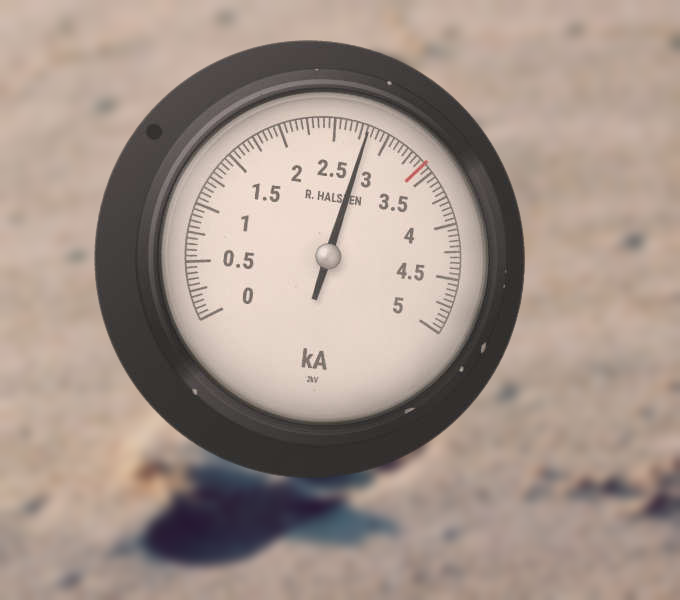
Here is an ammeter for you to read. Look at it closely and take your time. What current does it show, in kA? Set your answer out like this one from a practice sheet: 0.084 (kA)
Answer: 2.8 (kA)
